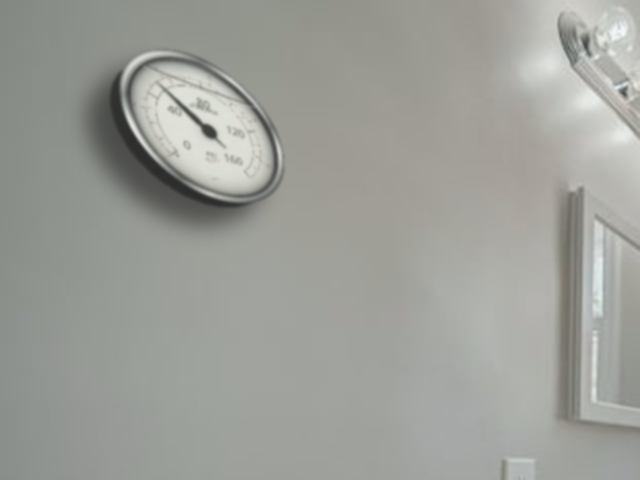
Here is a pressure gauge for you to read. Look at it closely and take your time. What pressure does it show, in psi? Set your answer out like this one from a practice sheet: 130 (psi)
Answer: 50 (psi)
